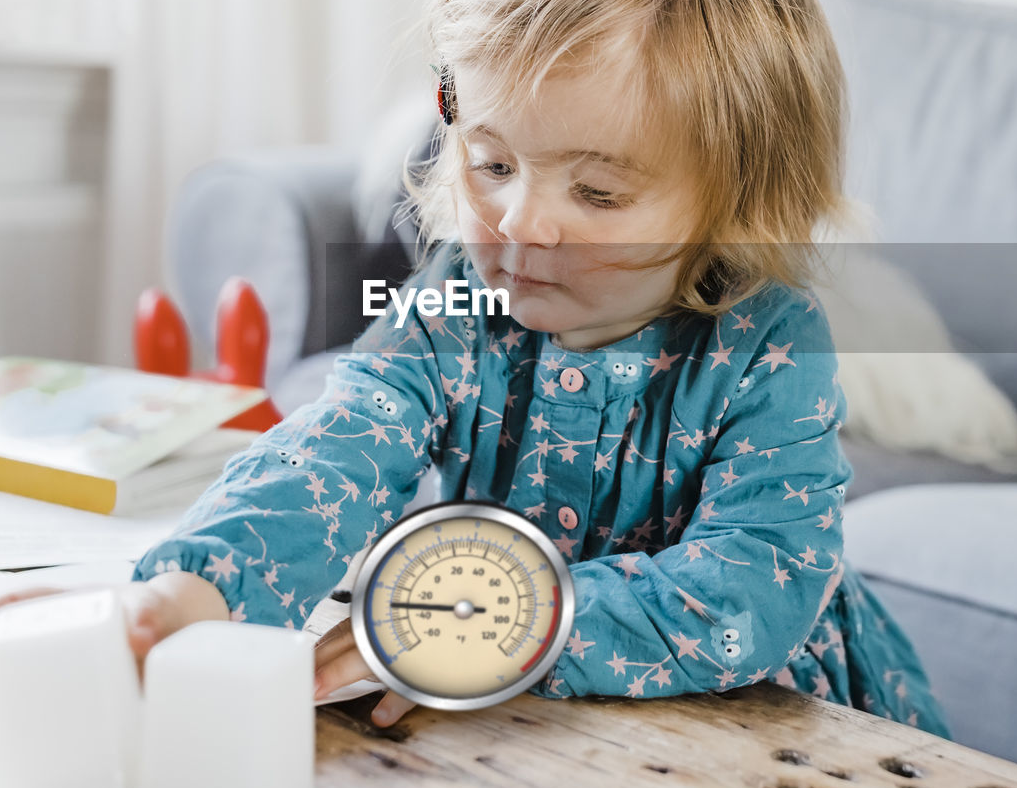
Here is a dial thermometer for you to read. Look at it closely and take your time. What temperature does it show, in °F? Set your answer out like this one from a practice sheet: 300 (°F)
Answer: -30 (°F)
